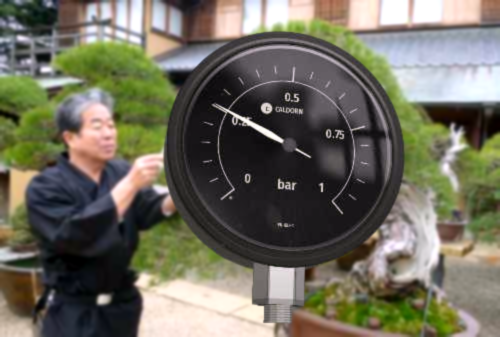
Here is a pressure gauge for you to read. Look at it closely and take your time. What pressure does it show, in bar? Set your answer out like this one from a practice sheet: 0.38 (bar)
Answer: 0.25 (bar)
